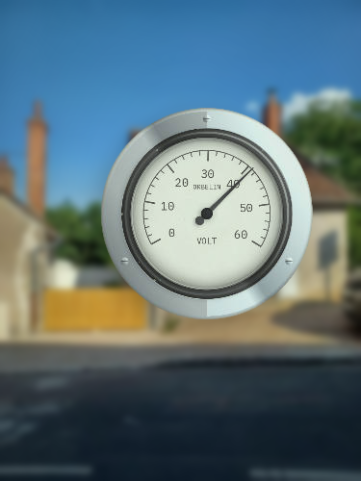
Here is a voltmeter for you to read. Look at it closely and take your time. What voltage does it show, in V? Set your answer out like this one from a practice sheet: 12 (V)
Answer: 41 (V)
